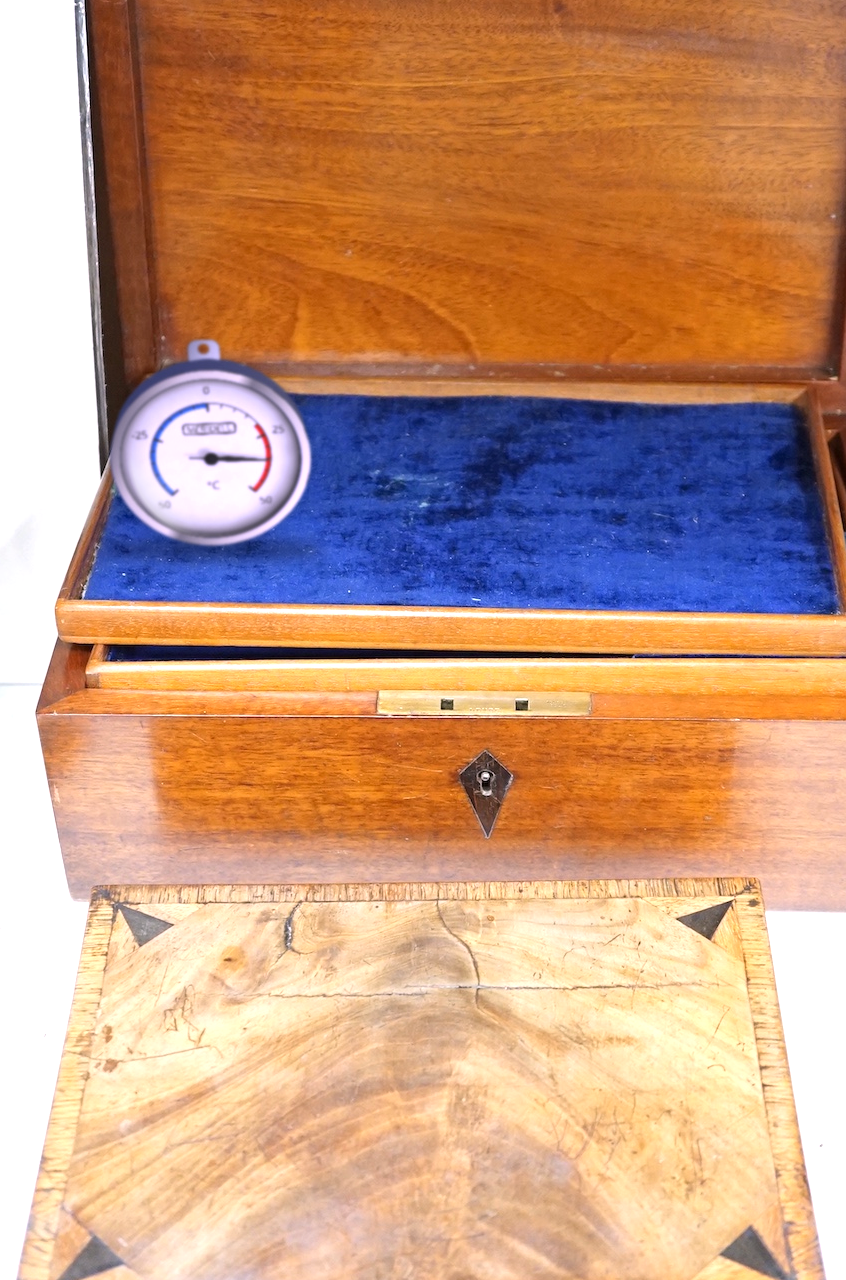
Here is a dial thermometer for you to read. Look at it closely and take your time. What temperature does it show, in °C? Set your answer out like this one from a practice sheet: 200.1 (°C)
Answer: 35 (°C)
